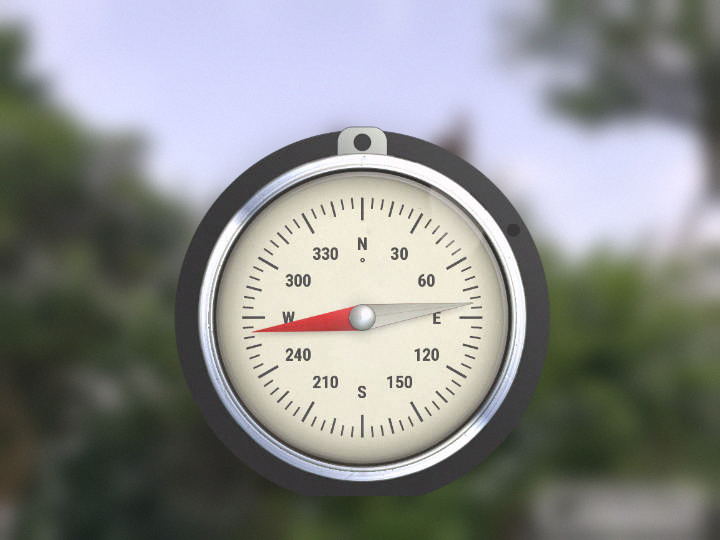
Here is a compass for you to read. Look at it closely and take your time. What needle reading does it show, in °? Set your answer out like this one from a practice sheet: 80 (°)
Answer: 262.5 (°)
